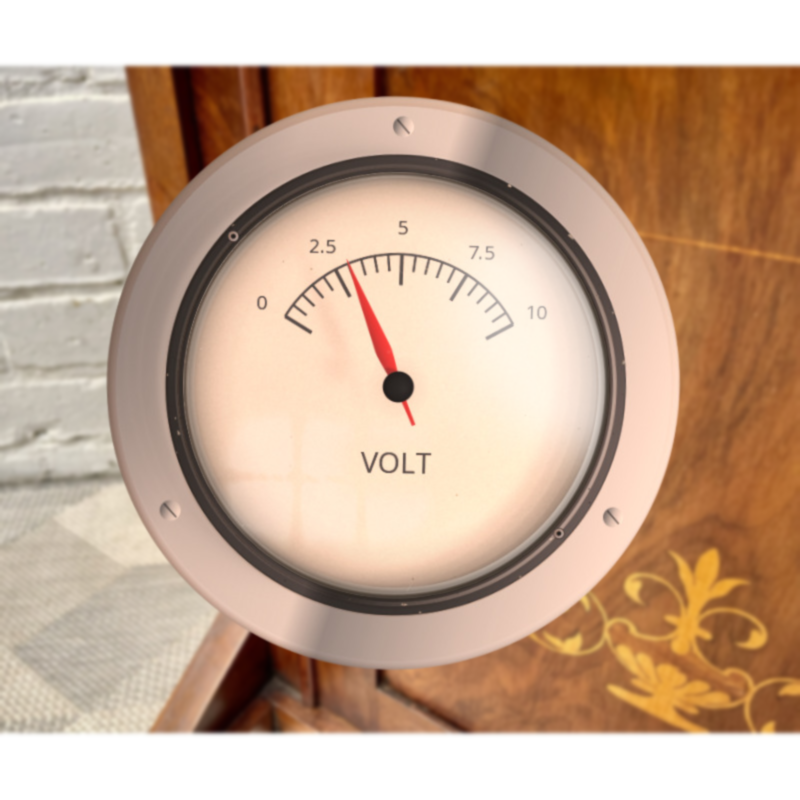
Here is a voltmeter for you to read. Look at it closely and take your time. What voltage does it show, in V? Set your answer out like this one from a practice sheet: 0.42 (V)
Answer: 3 (V)
